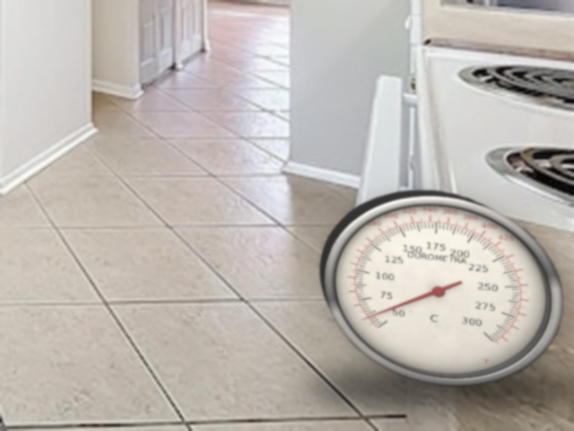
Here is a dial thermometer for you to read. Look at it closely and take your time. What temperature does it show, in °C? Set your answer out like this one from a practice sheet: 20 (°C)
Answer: 62.5 (°C)
